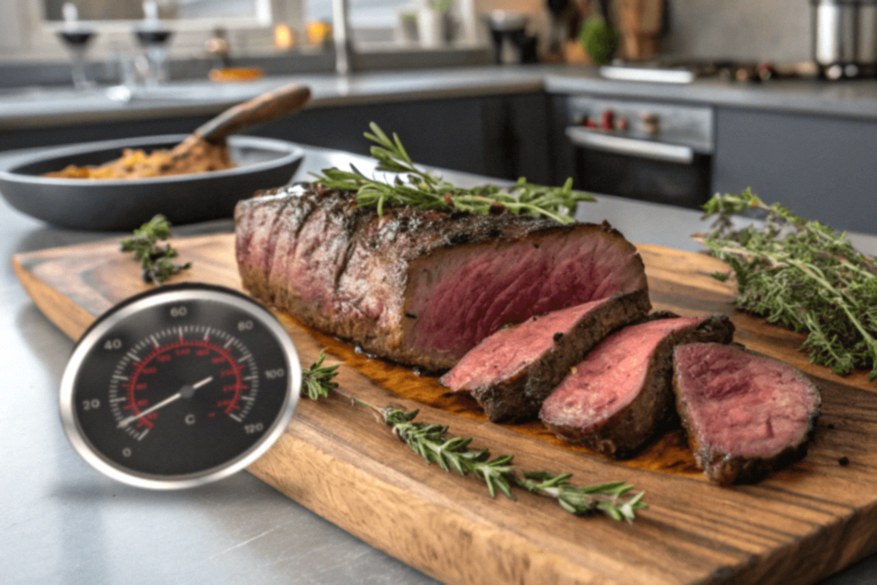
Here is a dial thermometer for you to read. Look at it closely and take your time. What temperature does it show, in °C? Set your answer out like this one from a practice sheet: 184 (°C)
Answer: 10 (°C)
